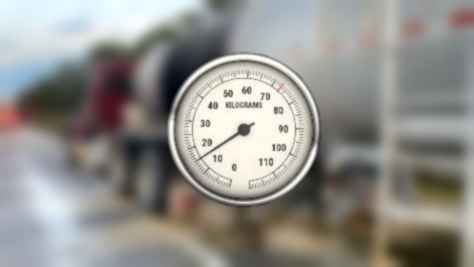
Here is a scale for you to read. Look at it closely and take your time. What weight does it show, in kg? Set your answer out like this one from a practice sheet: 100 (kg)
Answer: 15 (kg)
